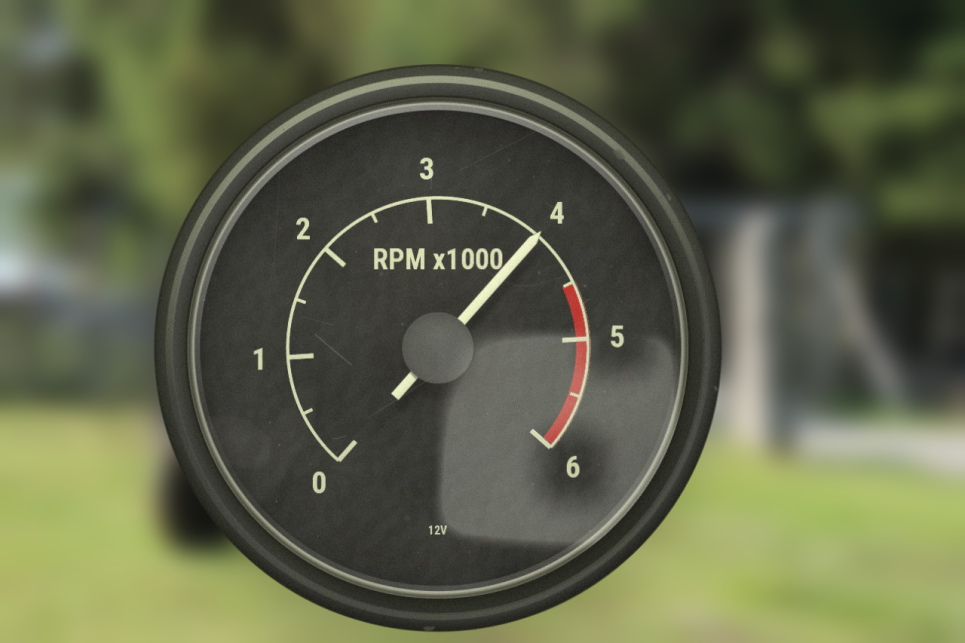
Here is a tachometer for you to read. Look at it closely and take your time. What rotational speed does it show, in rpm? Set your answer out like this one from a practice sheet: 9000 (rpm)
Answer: 4000 (rpm)
